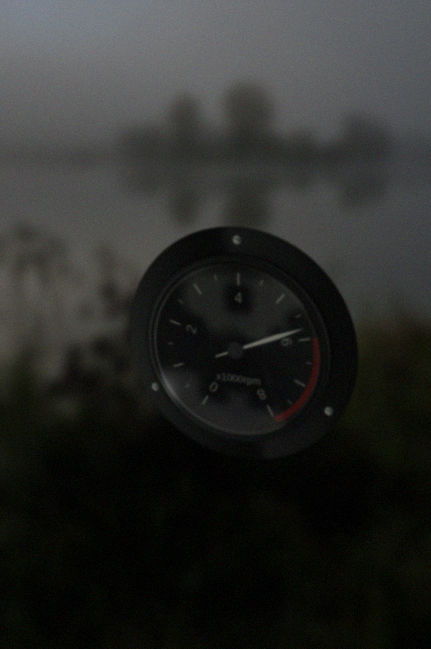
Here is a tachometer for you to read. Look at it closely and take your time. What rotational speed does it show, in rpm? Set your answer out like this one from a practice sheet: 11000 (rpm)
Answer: 5750 (rpm)
